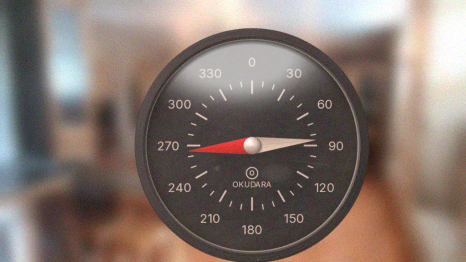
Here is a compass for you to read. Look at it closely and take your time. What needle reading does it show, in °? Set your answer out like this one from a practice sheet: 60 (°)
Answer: 265 (°)
